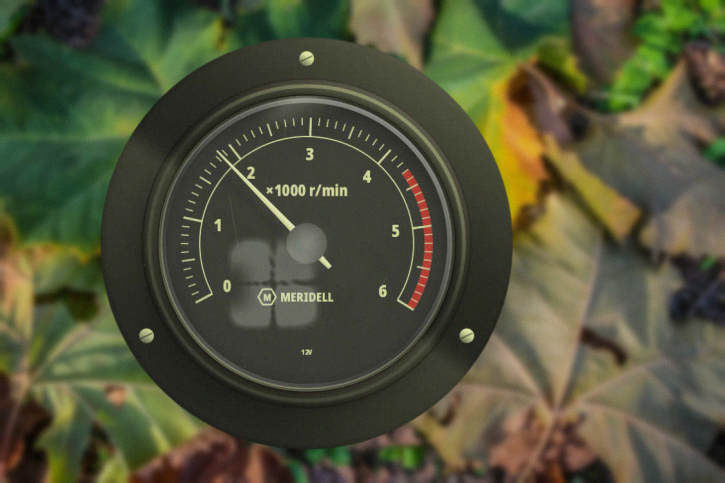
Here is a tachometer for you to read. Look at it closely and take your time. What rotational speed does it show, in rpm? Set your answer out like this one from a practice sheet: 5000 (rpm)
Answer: 1850 (rpm)
